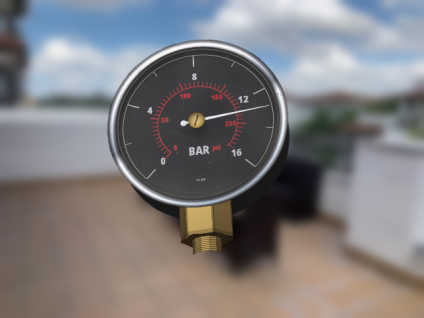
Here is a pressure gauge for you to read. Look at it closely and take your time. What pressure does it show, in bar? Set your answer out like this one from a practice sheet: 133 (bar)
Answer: 13 (bar)
